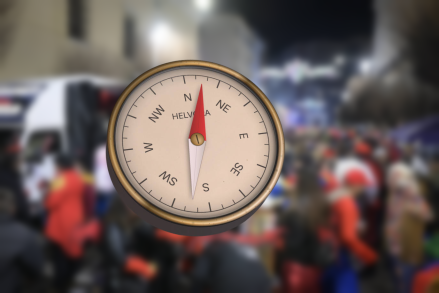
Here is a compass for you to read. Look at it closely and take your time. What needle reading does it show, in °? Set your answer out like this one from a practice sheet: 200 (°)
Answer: 15 (°)
